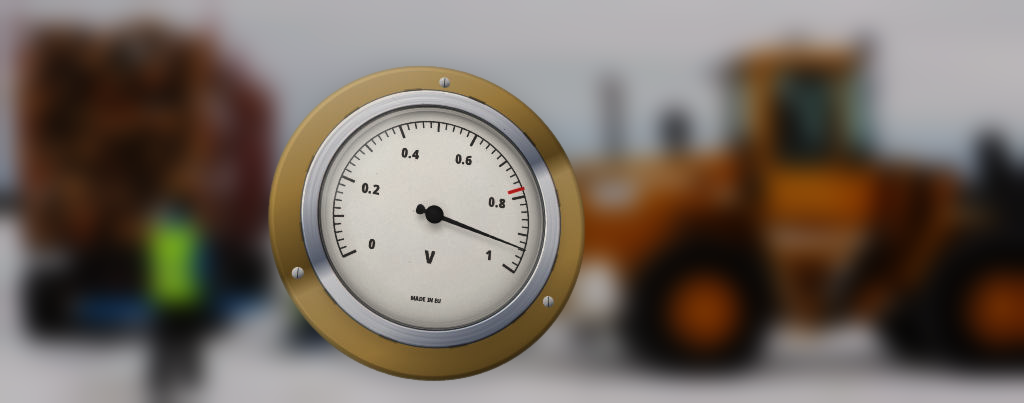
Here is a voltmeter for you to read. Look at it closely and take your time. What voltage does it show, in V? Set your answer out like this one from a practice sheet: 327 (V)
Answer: 0.94 (V)
